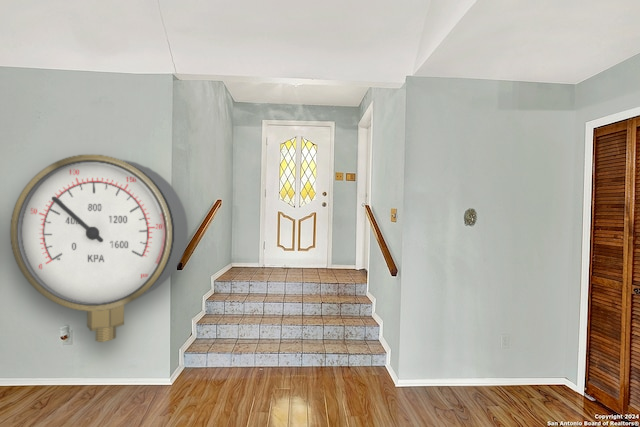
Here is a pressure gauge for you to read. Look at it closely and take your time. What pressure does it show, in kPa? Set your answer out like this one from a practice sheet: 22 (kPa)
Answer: 500 (kPa)
